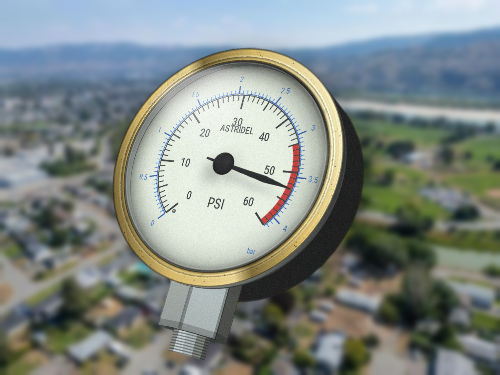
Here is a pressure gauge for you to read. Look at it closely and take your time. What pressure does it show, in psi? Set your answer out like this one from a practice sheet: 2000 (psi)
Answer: 53 (psi)
